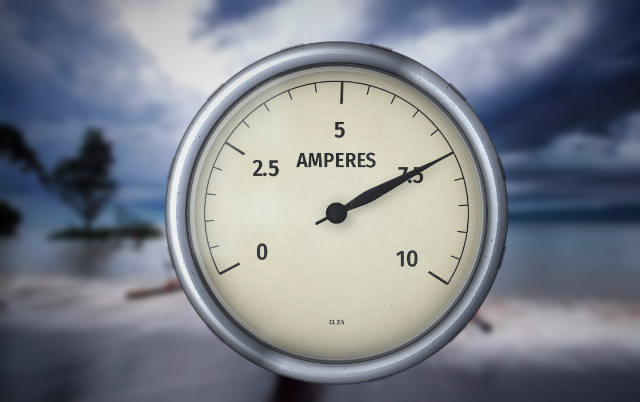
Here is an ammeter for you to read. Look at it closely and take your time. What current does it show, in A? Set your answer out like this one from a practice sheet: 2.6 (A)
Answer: 7.5 (A)
